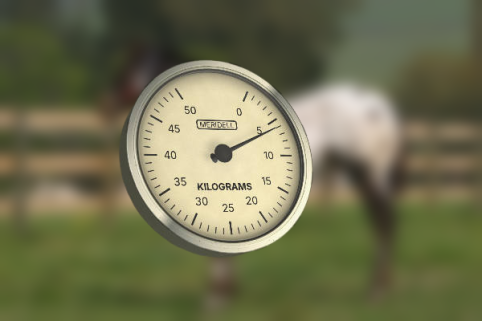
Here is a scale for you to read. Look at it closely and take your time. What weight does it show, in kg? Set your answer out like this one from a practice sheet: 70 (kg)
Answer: 6 (kg)
